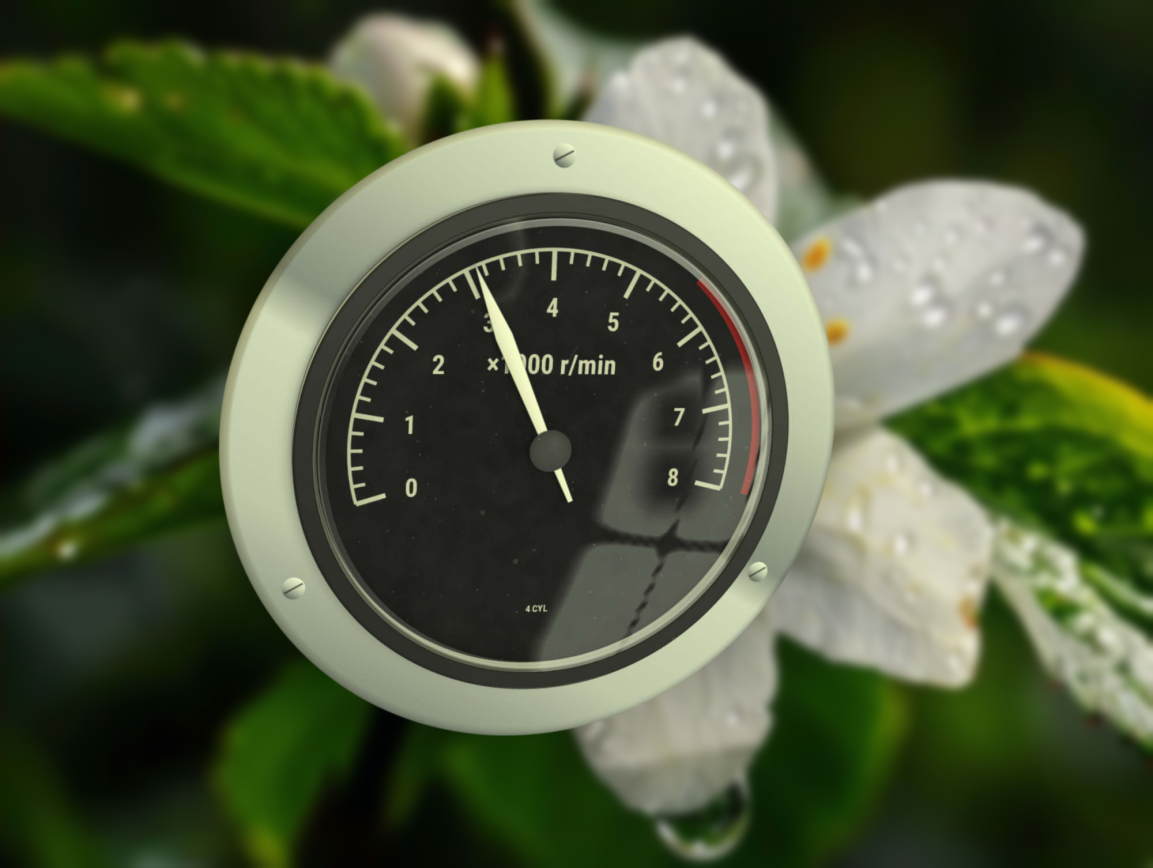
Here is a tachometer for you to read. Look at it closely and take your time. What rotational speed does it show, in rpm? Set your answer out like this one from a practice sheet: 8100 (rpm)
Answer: 3100 (rpm)
